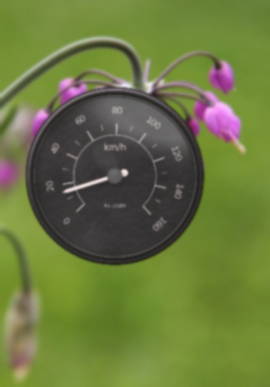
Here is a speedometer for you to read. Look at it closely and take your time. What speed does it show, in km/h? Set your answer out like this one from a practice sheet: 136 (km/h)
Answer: 15 (km/h)
